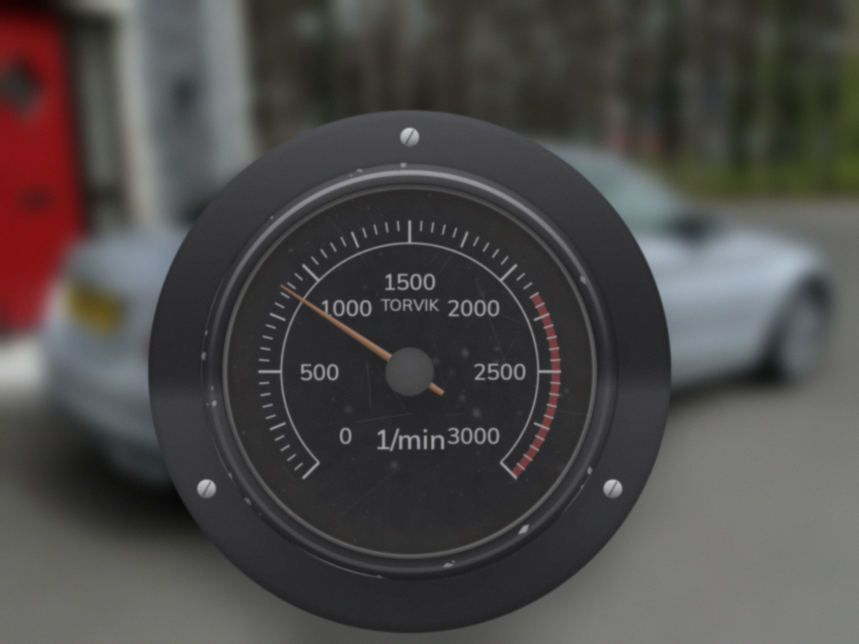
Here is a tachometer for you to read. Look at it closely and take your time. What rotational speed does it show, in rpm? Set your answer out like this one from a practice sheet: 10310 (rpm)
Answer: 875 (rpm)
